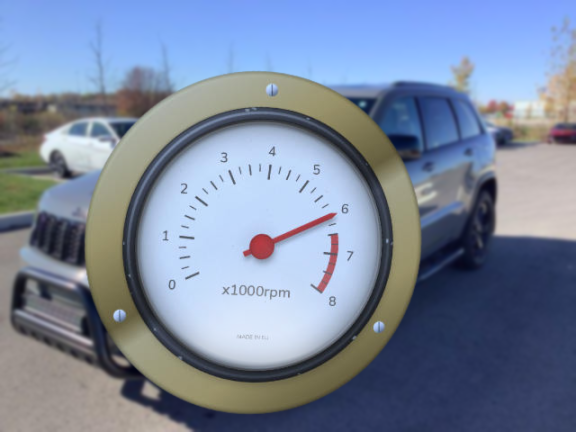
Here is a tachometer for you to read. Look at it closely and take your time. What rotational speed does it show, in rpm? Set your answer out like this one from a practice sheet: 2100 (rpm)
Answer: 6000 (rpm)
